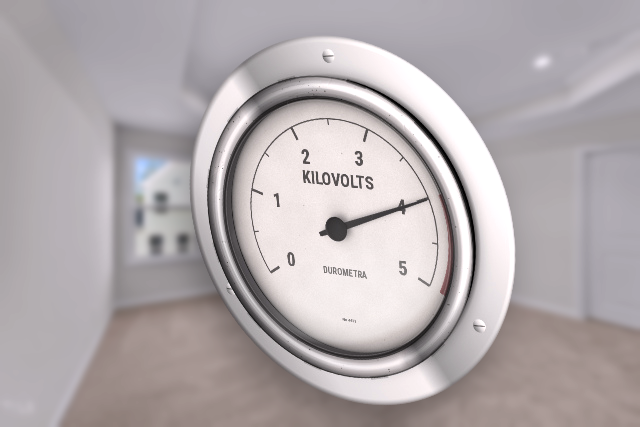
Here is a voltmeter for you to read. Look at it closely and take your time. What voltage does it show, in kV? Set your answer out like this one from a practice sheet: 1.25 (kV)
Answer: 4 (kV)
